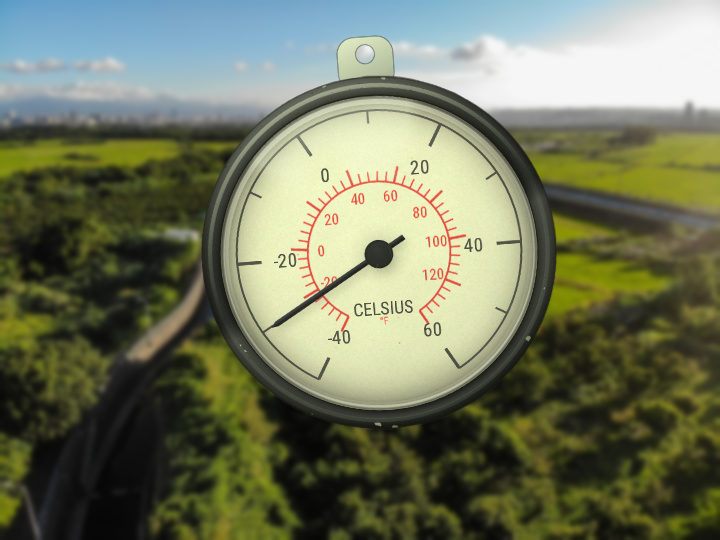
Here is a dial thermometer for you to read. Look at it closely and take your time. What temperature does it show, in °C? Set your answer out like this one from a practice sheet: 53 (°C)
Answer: -30 (°C)
